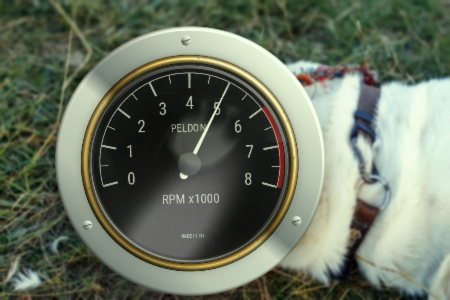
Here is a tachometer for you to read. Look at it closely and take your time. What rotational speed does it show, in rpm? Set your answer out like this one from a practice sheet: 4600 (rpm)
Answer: 5000 (rpm)
